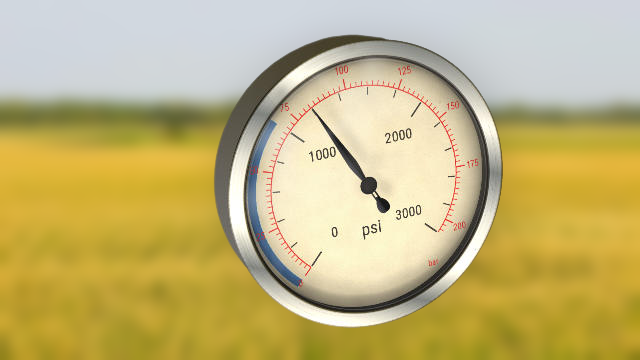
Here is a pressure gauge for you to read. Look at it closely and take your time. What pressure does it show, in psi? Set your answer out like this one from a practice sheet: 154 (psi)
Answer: 1200 (psi)
